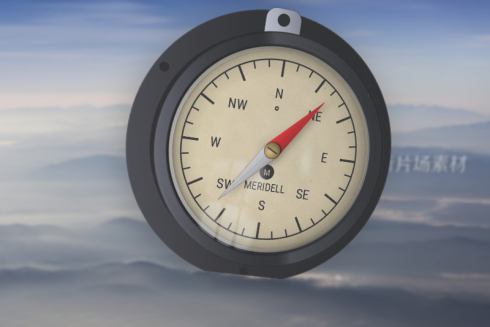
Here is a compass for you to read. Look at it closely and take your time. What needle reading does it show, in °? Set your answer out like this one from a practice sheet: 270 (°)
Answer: 40 (°)
